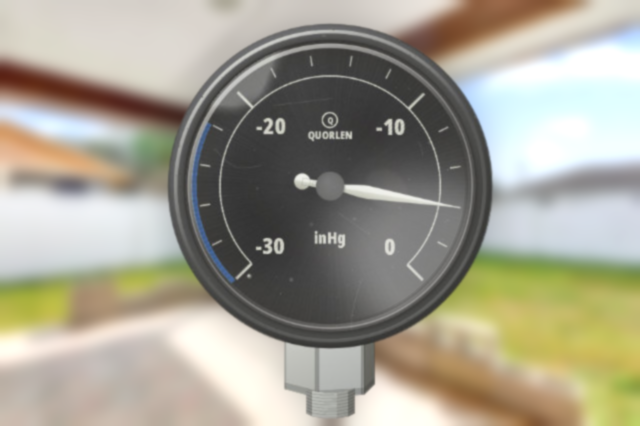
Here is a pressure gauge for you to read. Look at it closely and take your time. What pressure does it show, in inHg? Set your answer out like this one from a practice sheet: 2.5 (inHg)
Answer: -4 (inHg)
